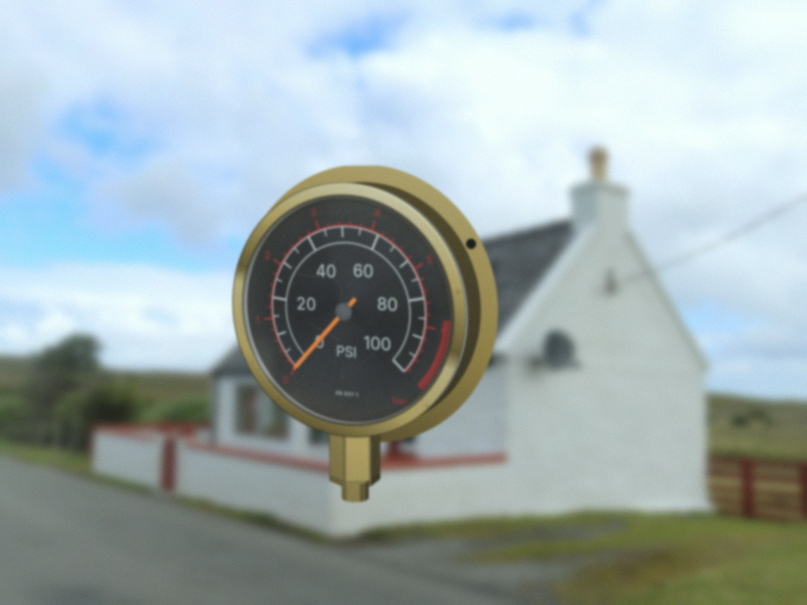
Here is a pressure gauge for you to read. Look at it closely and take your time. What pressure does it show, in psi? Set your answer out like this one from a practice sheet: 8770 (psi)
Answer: 0 (psi)
